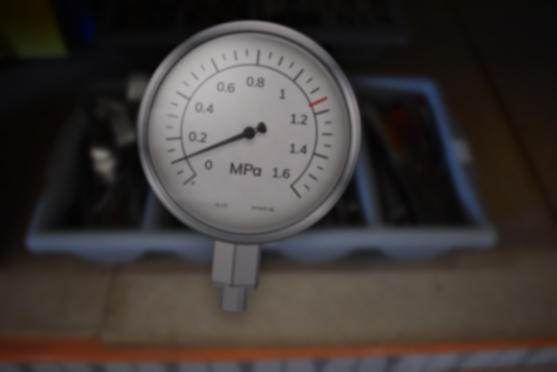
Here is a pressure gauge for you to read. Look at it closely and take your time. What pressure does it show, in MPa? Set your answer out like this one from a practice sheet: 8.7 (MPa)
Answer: 0.1 (MPa)
